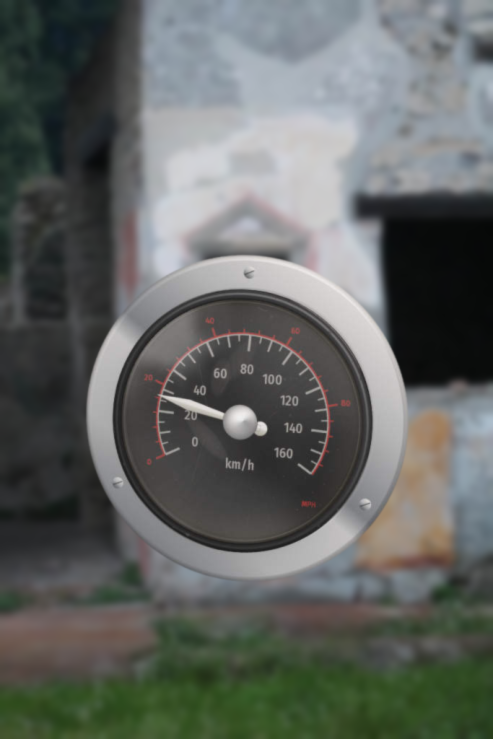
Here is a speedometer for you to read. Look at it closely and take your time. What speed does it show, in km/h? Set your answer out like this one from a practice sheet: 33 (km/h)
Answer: 27.5 (km/h)
